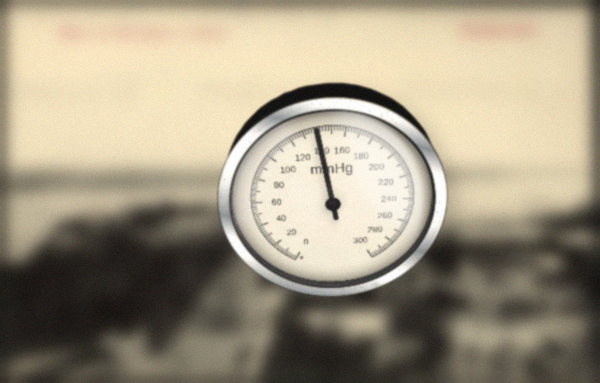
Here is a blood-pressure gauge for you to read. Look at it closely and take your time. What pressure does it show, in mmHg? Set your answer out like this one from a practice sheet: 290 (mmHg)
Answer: 140 (mmHg)
